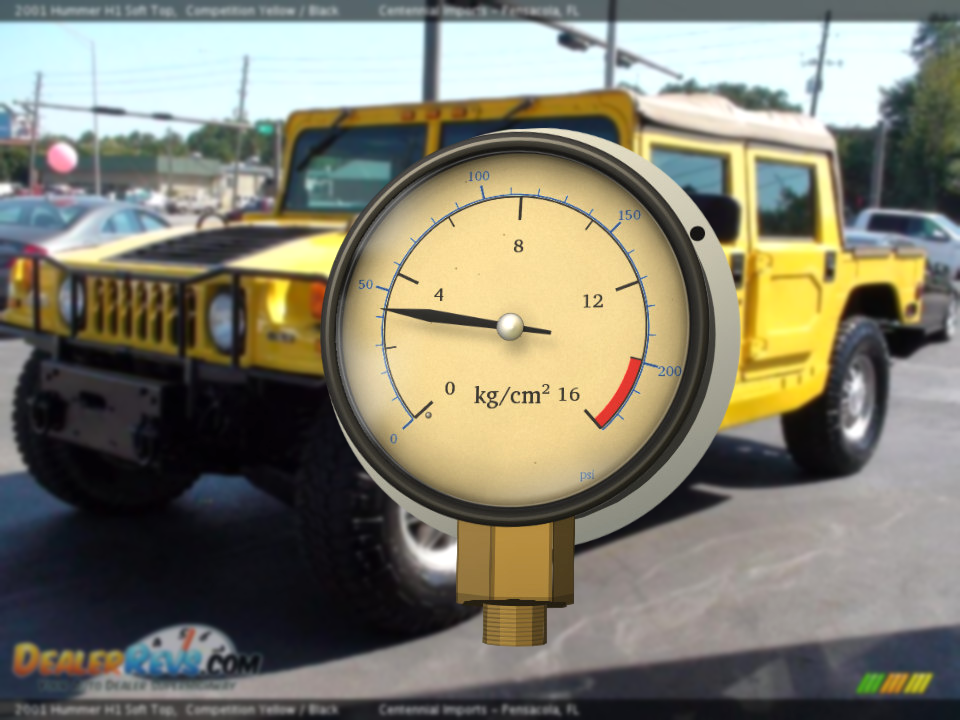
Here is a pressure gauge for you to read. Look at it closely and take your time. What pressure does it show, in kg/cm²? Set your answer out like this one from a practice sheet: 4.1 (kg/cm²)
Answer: 3 (kg/cm²)
